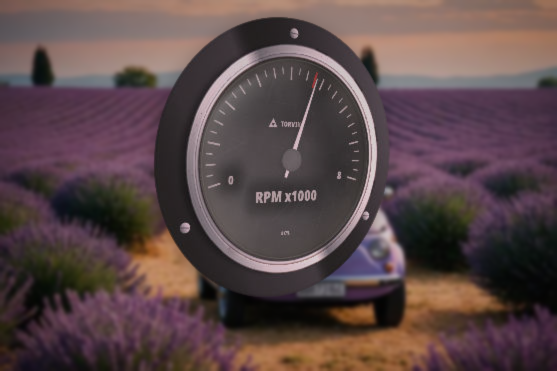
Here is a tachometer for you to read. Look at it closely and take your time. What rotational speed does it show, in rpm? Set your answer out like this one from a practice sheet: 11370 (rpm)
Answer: 4750 (rpm)
